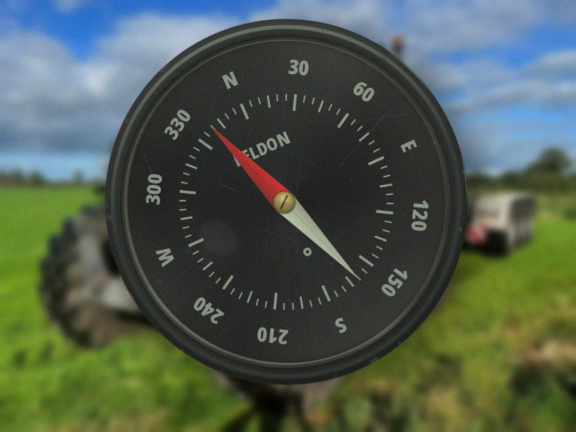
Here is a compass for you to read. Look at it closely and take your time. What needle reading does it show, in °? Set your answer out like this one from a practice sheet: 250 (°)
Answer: 340 (°)
